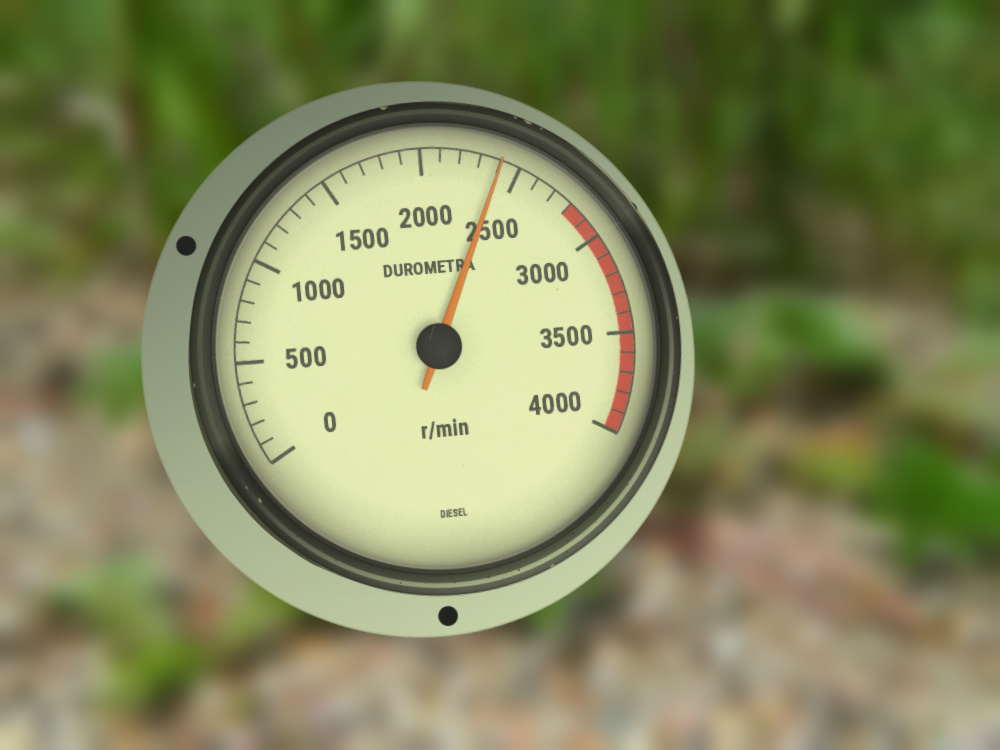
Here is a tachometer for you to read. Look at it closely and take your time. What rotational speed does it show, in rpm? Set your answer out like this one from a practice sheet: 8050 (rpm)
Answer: 2400 (rpm)
